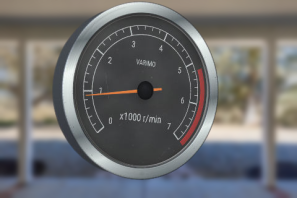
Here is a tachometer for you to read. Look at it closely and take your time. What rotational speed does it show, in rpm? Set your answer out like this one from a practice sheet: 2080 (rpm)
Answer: 900 (rpm)
